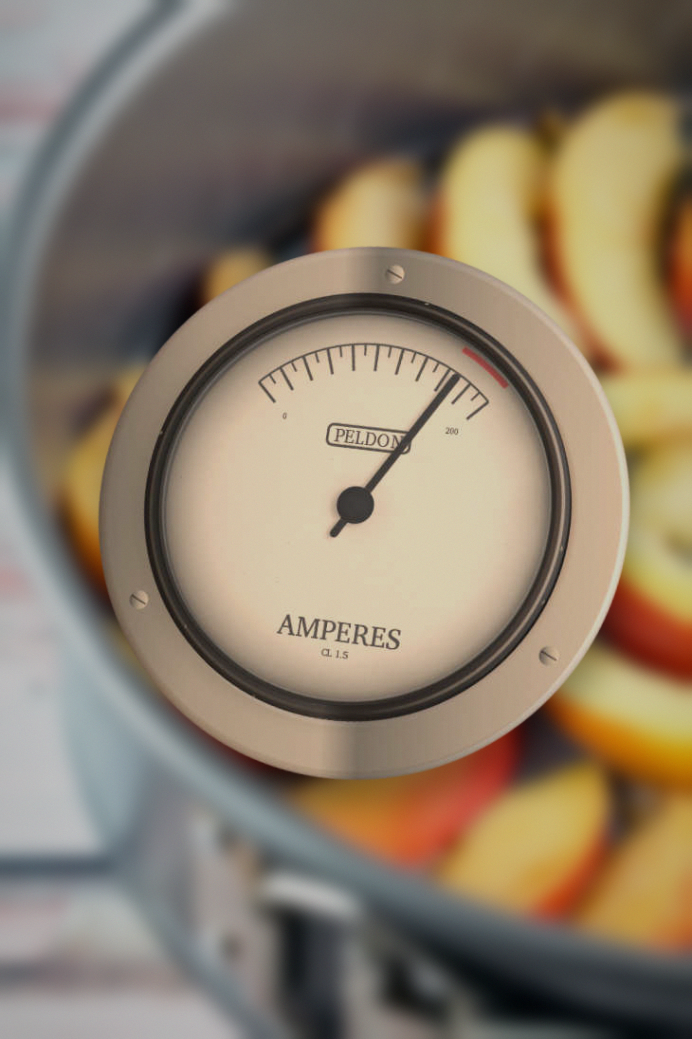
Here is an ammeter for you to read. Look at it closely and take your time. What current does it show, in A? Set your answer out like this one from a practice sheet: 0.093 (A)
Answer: 170 (A)
